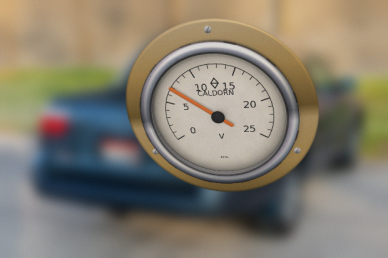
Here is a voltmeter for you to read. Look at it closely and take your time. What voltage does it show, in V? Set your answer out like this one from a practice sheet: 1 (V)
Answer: 7 (V)
